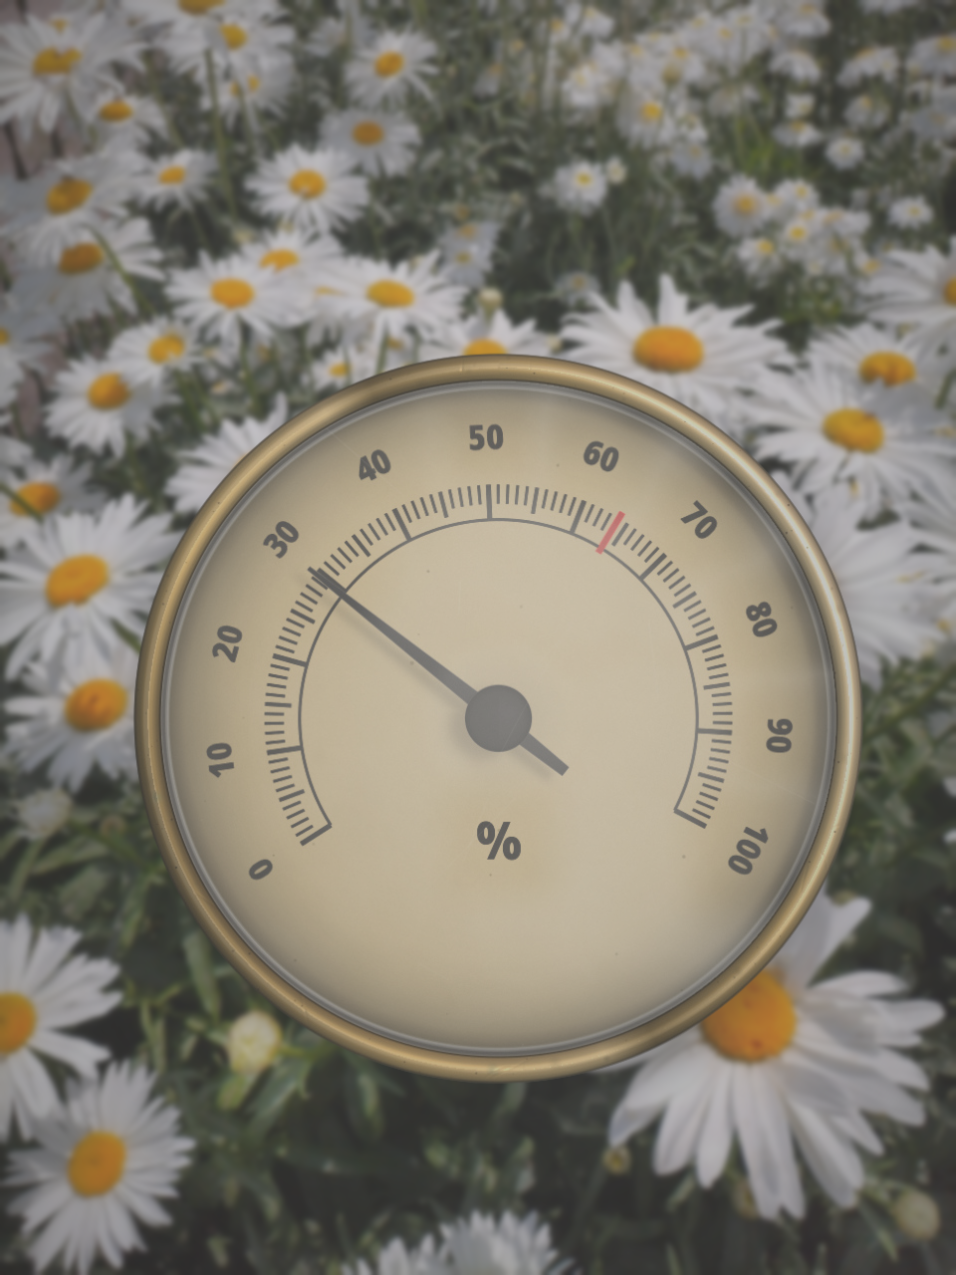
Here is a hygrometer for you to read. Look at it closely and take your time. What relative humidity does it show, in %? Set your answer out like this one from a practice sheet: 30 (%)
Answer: 29.5 (%)
